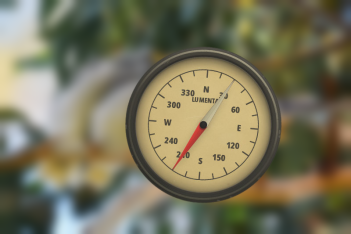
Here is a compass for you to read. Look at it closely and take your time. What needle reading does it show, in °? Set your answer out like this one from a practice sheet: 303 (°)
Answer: 210 (°)
